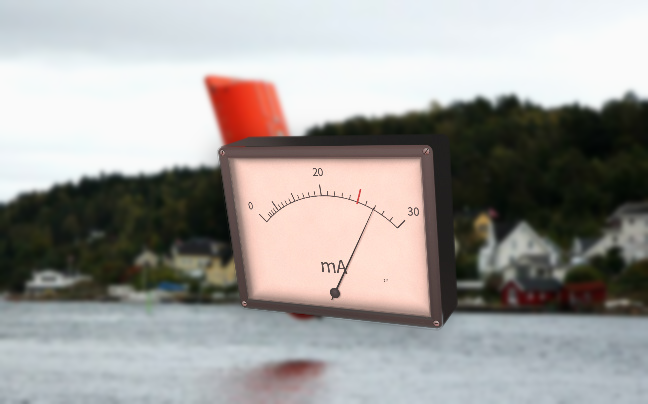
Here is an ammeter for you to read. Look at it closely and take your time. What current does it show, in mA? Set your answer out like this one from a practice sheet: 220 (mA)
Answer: 27 (mA)
